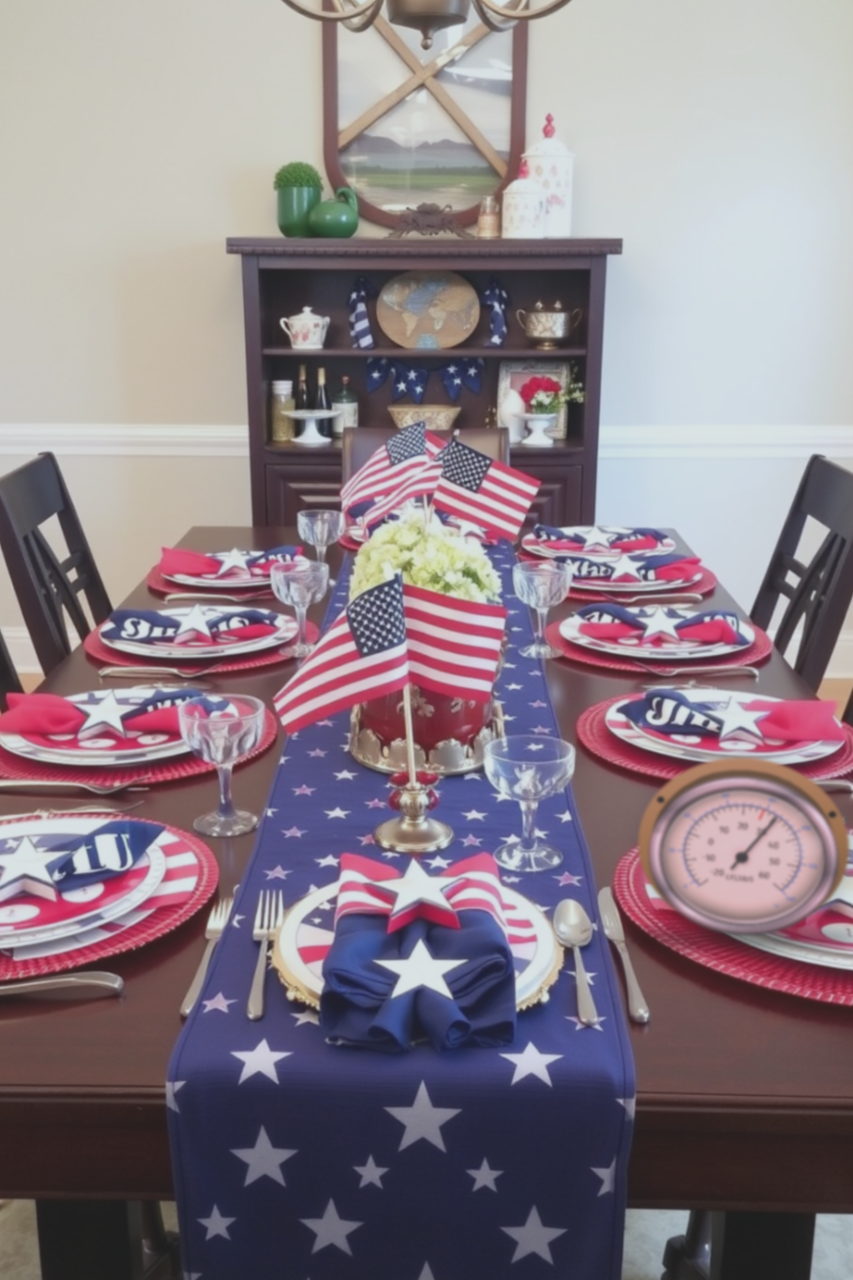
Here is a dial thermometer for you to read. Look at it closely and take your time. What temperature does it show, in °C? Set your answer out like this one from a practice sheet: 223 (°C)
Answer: 30 (°C)
